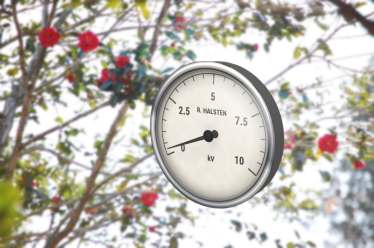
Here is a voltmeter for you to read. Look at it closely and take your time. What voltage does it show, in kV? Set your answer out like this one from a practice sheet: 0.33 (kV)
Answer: 0.25 (kV)
